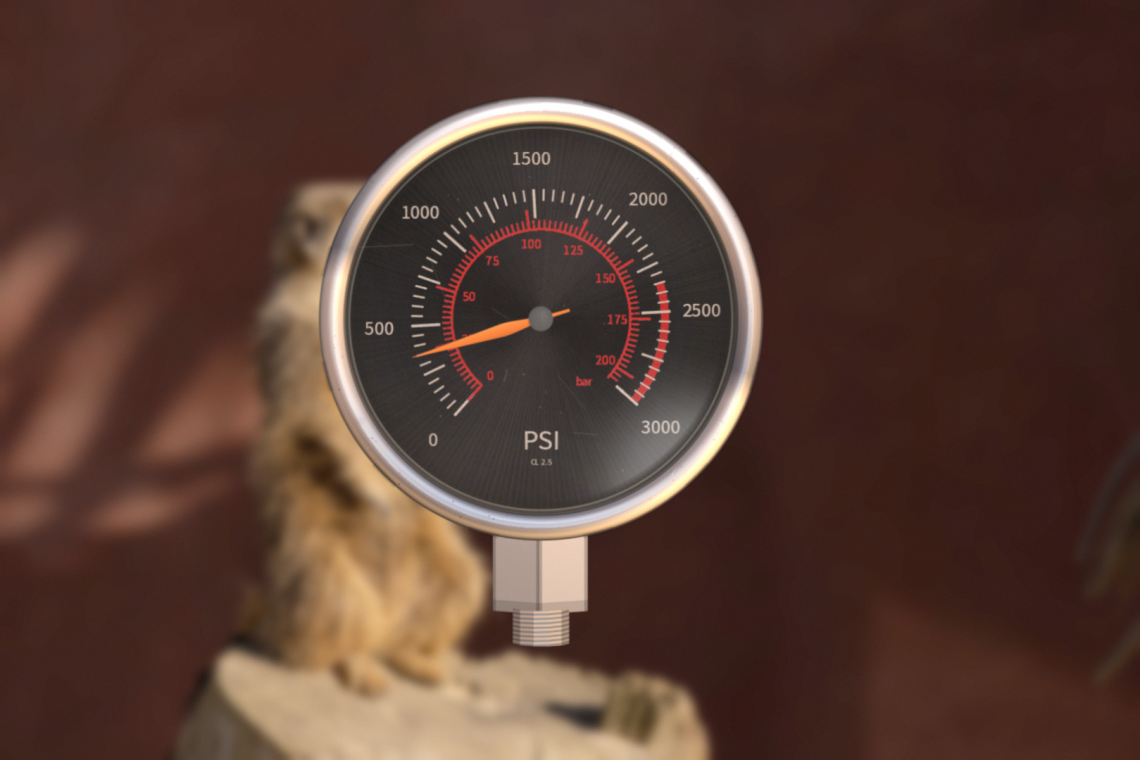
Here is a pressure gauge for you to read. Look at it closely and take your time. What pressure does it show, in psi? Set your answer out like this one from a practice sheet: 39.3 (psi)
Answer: 350 (psi)
